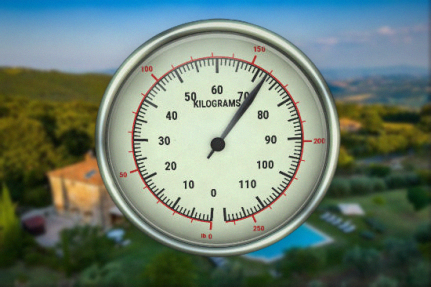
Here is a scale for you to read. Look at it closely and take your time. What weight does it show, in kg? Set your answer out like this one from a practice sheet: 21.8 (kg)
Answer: 72 (kg)
